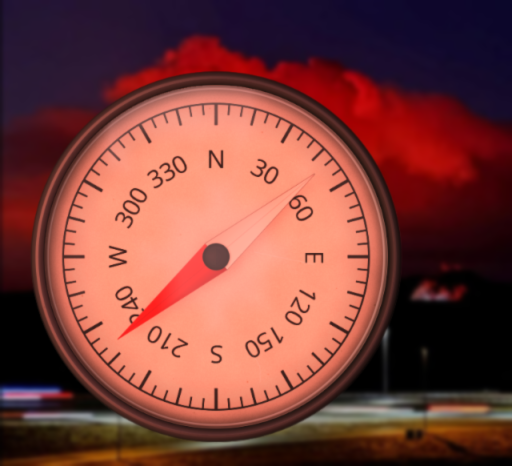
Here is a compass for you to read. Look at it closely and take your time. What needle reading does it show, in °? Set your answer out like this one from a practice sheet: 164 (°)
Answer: 230 (°)
